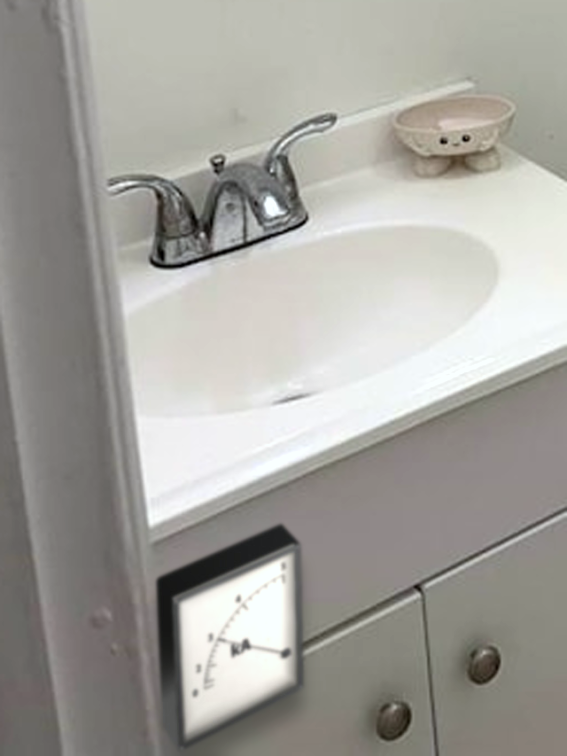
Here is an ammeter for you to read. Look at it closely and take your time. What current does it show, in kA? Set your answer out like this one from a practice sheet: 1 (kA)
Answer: 3 (kA)
